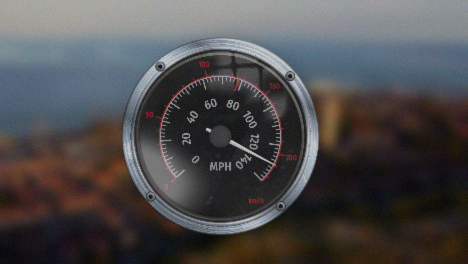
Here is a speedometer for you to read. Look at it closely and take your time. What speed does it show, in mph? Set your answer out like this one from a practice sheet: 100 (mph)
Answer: 130 (mph)
